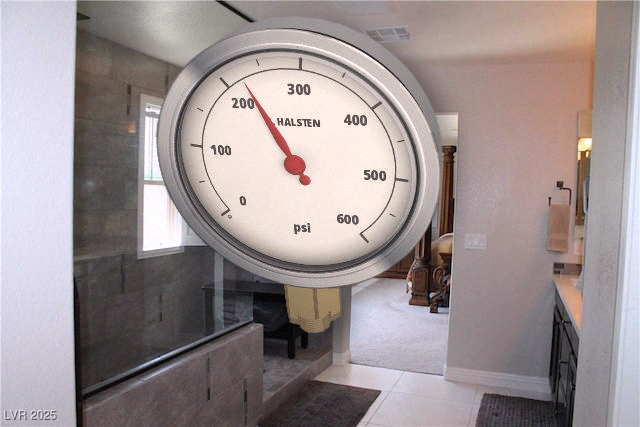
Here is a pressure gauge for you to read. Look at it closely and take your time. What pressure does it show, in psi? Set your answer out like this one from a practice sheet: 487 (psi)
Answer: 225 (psi)
